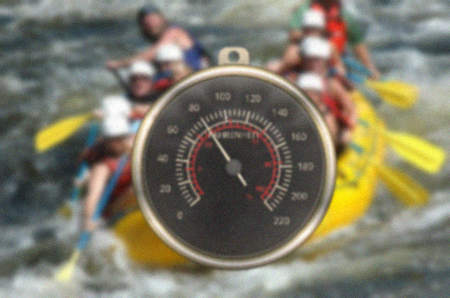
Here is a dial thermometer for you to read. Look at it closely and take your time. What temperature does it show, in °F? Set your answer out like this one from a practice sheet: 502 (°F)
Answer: 80 (°F)
